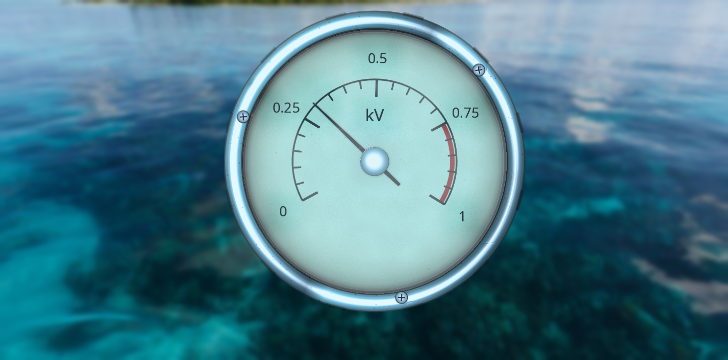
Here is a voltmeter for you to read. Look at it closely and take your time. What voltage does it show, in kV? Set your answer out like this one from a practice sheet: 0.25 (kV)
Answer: 0.3 (kV)
